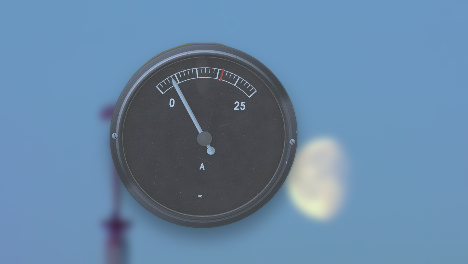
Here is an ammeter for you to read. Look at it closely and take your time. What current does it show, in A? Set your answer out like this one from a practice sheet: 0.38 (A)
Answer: 4 (A)
